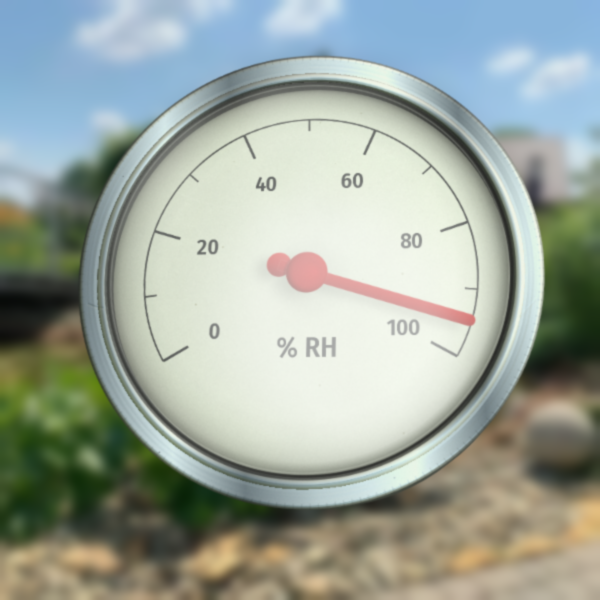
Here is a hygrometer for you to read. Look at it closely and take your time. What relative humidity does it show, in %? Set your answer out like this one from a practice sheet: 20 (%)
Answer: 95 (%)
